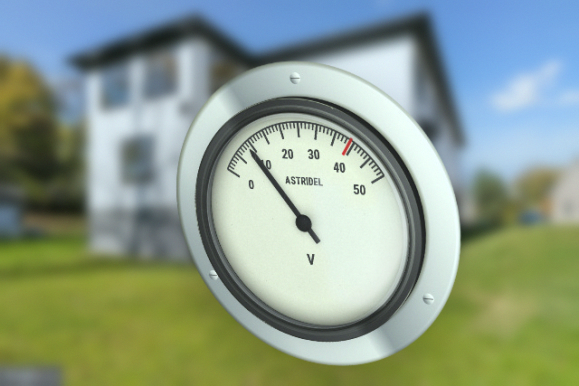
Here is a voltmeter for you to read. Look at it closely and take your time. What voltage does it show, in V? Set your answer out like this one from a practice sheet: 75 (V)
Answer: 10 (V)
